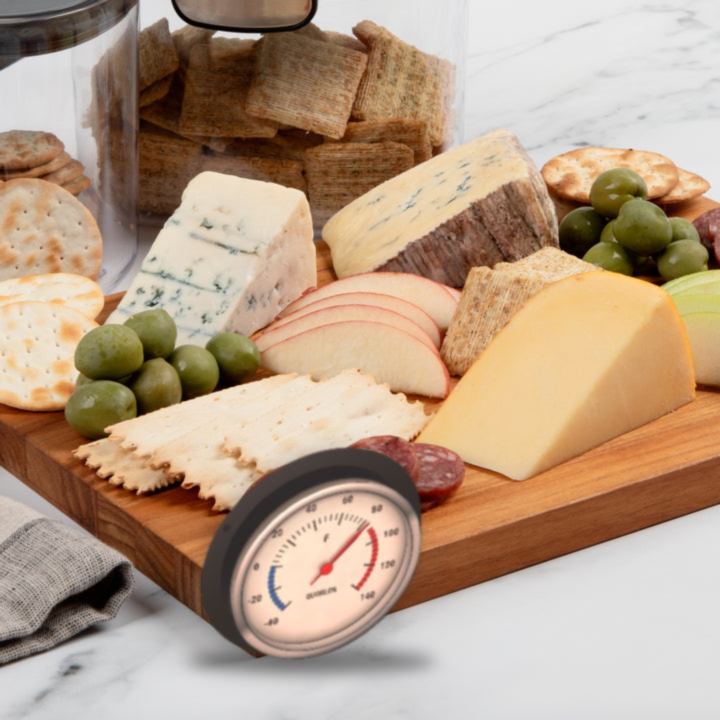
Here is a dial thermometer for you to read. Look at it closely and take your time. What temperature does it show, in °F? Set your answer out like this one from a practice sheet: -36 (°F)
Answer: 80 (°F)
